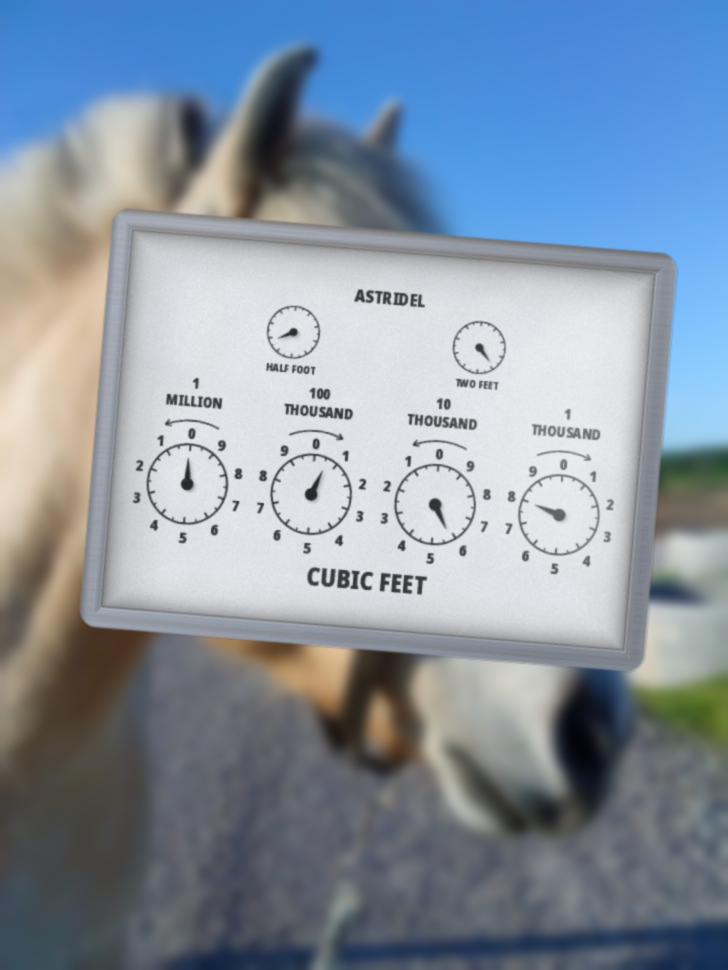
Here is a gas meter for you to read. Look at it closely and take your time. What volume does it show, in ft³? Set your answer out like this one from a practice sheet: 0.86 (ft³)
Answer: 5800 (ft³)
